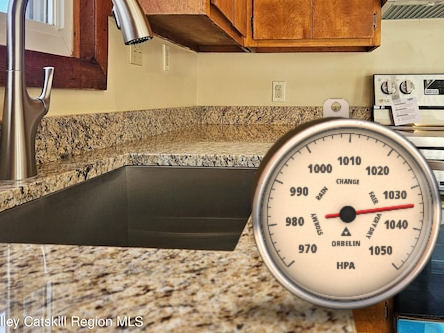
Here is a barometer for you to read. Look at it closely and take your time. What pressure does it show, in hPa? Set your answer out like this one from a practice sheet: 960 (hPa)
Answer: 1034 (hPa)
